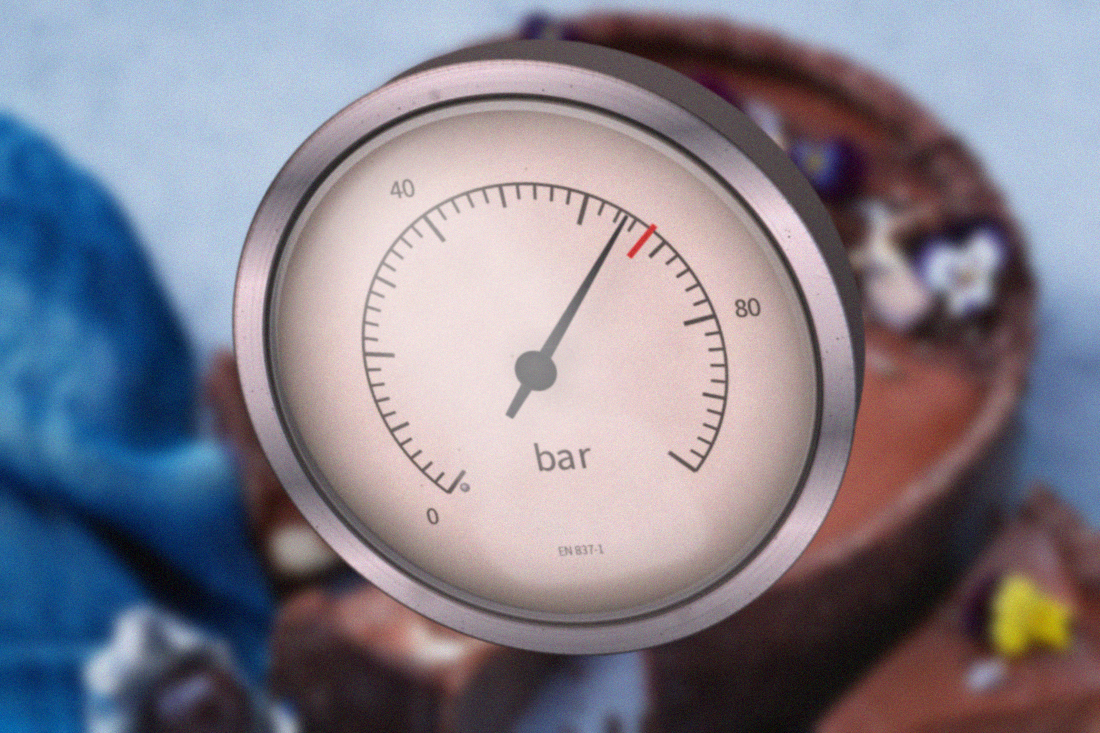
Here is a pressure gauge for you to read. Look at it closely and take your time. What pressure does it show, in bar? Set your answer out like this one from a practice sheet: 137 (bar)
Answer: 65 (bar)
